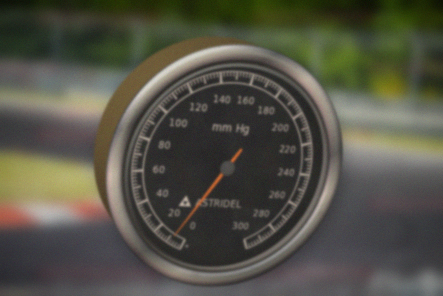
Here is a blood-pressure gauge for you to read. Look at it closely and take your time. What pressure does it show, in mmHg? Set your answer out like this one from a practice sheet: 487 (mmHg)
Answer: 10 (mmHg)
